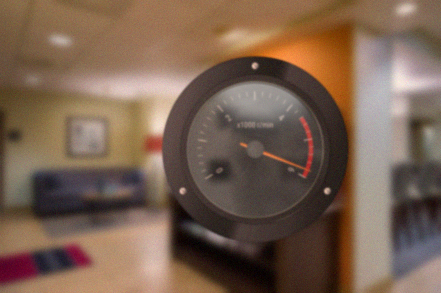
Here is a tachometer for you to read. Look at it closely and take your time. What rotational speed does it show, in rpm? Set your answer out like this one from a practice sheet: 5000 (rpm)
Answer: 5800 (rpm)
